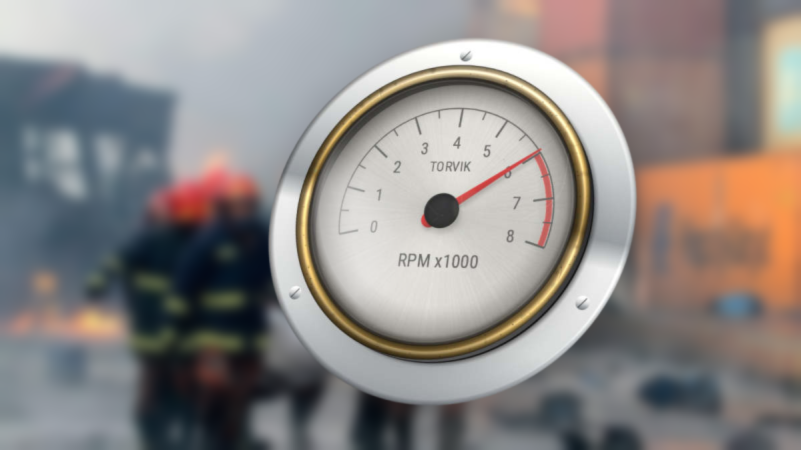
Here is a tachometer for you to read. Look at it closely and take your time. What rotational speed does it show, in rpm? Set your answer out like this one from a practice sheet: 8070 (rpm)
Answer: 6000 (rpm)
